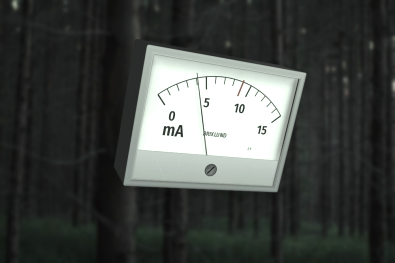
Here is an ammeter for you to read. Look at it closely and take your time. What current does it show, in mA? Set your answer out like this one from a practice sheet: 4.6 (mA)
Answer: 4 (mA)
